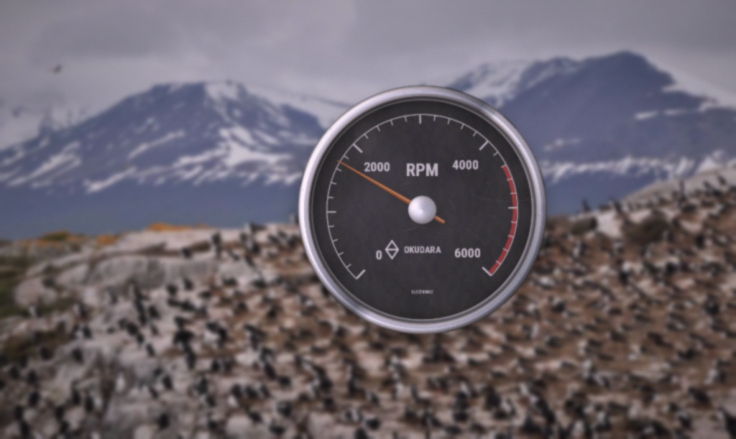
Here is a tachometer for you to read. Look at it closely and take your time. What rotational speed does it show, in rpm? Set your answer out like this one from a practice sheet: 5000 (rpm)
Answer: 1700 (rpm)
